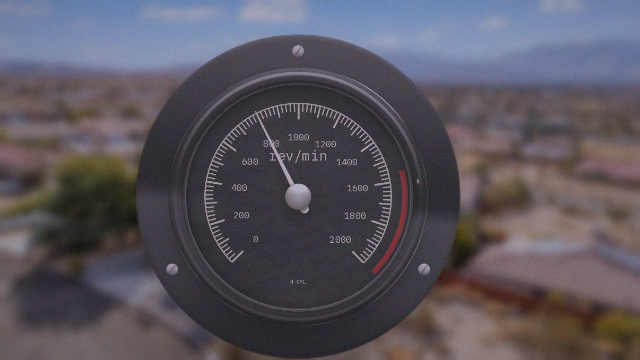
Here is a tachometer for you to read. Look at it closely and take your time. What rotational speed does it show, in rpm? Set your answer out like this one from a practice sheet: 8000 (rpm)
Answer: 800 (rpm)
